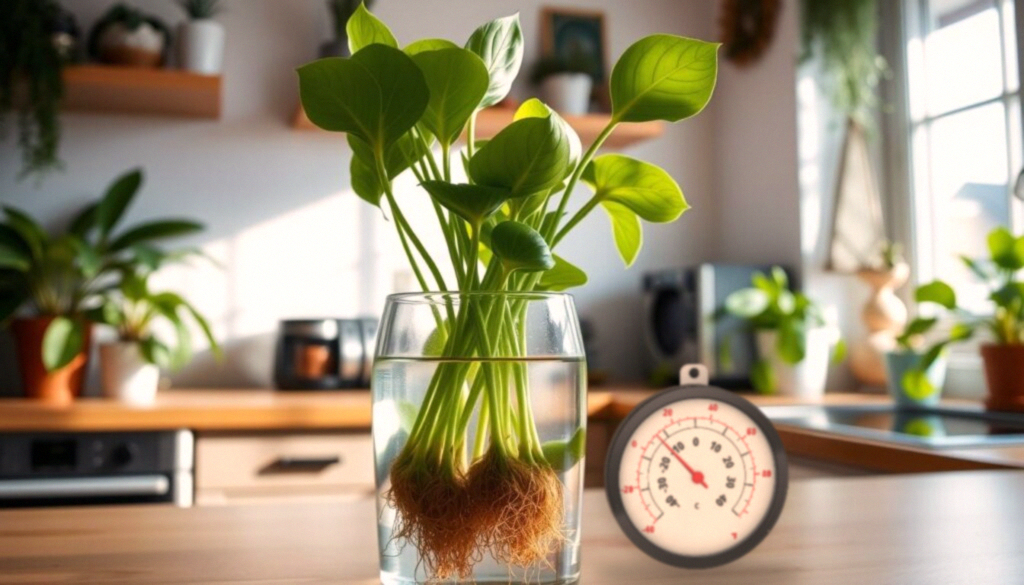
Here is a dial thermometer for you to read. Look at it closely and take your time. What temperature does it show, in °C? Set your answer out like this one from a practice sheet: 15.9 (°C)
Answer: -12.5 (°C)
